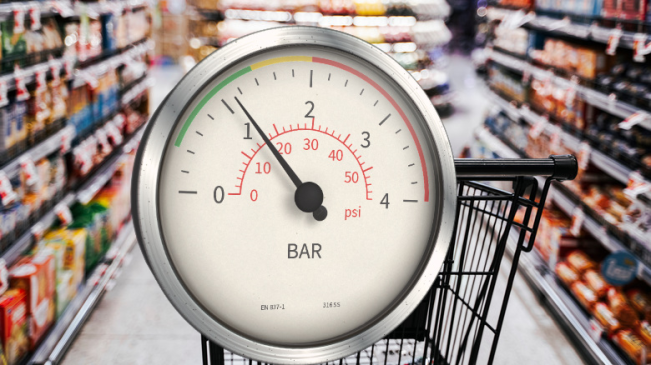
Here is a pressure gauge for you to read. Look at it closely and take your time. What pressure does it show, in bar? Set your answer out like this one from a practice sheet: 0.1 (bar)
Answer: 1.1 (bar)
